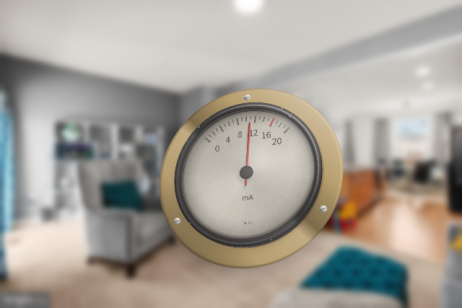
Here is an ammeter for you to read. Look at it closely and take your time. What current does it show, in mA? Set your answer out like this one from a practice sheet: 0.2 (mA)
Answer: 11 (mA)
